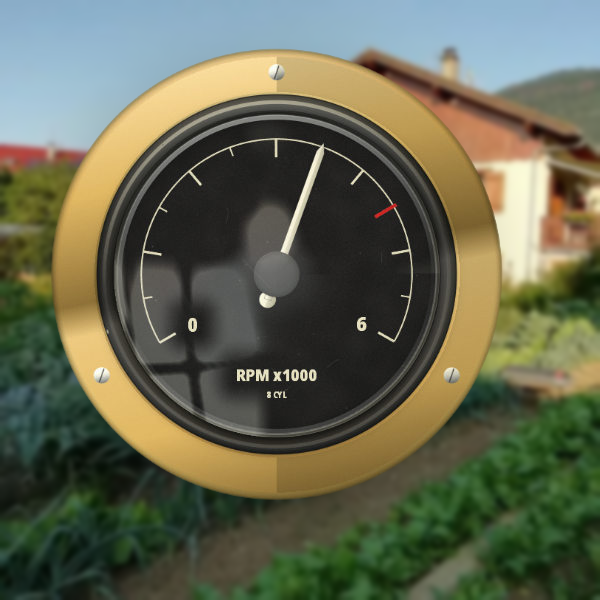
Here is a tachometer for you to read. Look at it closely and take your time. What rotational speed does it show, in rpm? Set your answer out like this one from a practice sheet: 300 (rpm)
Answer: 3500 (rpm)
